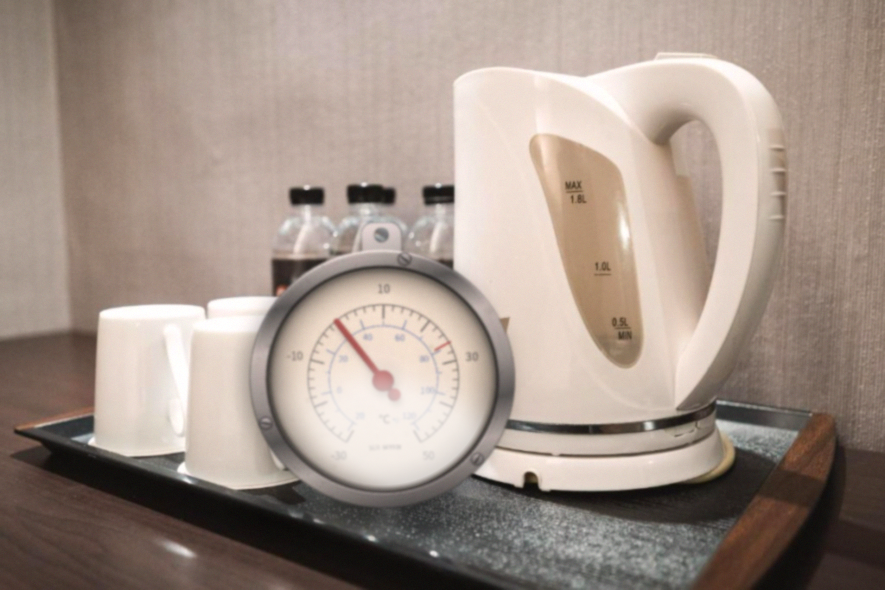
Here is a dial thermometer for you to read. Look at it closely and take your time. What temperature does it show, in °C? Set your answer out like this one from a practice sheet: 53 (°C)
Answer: 0 (°C)
